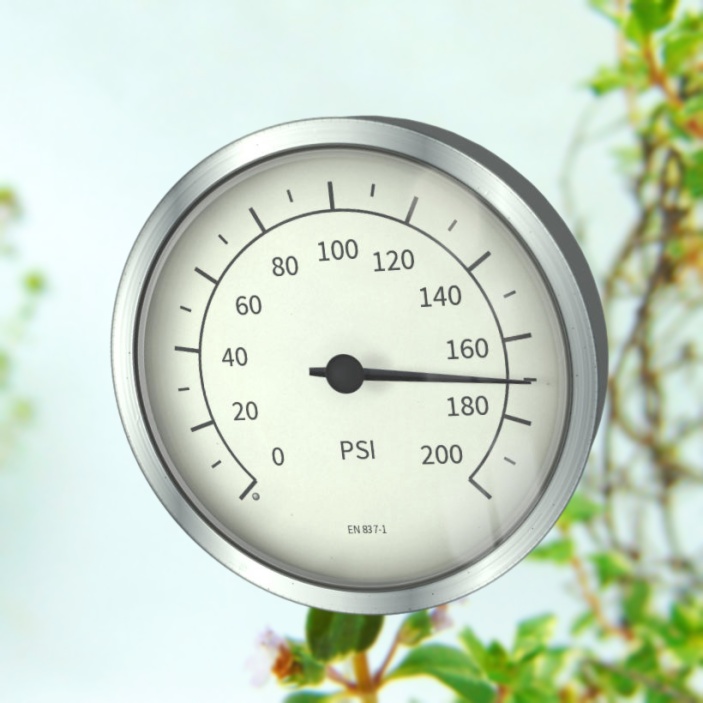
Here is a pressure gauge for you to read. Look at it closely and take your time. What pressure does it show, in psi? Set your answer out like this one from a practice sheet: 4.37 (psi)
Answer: 170 (psi)
